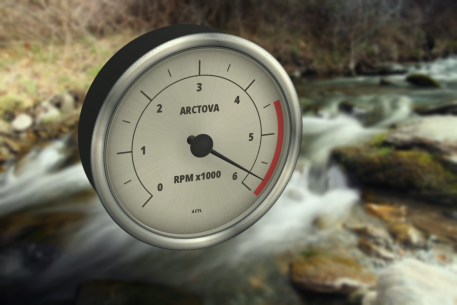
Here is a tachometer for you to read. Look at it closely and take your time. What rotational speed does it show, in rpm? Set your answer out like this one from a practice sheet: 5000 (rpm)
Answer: 5750 (rpm)
